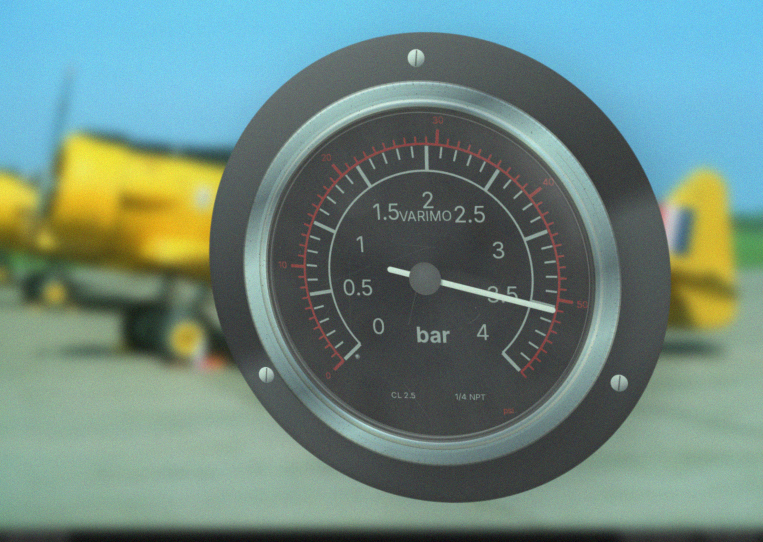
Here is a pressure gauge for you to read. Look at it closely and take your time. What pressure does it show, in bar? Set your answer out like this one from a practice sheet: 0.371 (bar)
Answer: 3.5 (bar)
